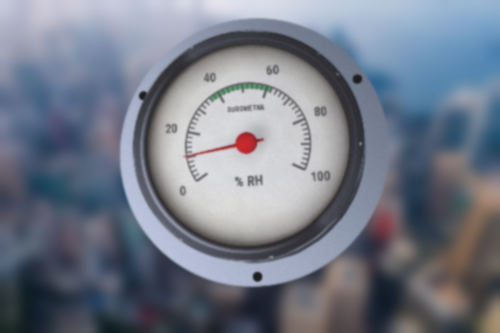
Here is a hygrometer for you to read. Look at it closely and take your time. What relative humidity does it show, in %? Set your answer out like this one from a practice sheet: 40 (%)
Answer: 10 (%)
